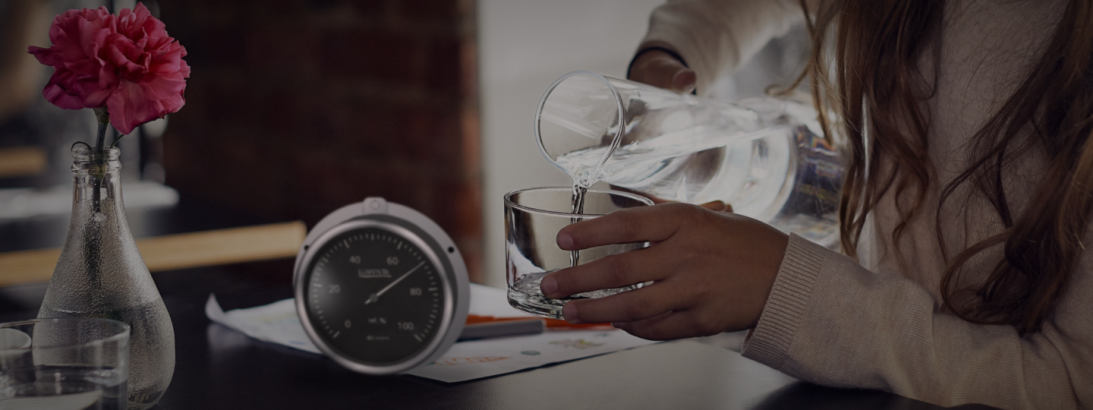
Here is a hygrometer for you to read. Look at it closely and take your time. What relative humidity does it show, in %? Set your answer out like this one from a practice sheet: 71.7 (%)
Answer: 70 (%)
